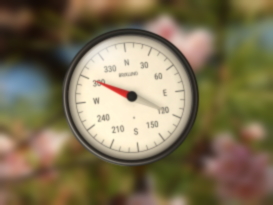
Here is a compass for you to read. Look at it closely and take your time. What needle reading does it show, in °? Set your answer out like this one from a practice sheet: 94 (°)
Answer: 300 (°)
